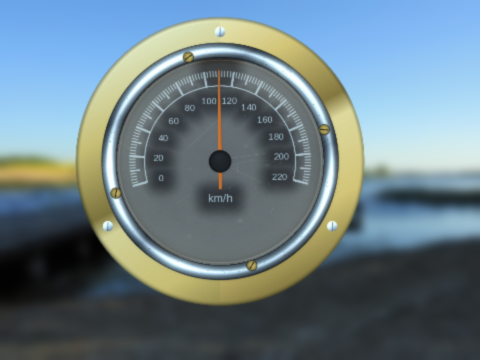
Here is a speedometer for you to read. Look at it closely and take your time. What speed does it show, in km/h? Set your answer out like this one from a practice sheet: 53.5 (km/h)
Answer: 110 (km/h)
